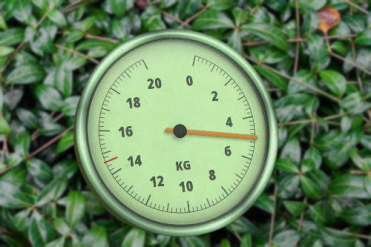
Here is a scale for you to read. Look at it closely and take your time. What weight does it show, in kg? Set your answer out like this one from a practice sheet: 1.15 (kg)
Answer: 5 (kg)
